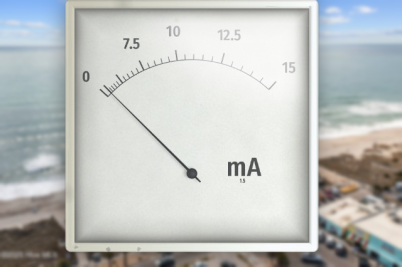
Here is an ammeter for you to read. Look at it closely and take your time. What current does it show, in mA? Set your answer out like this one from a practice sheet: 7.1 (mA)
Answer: 2.5 (mA)
